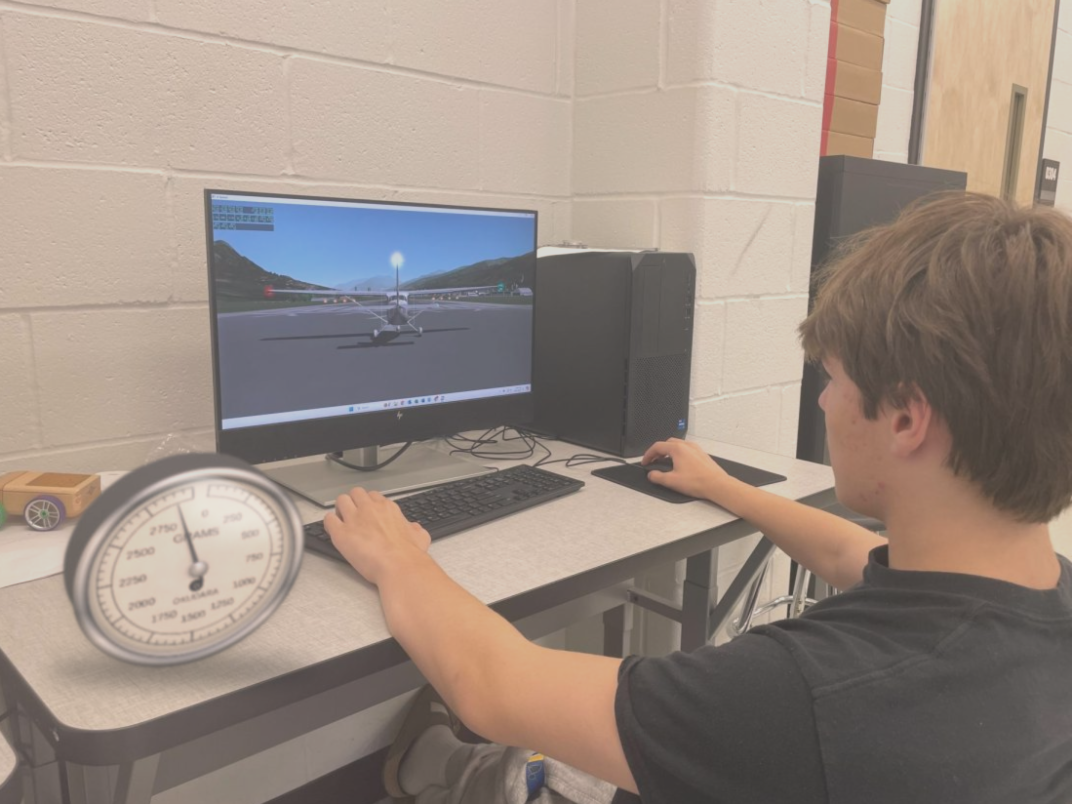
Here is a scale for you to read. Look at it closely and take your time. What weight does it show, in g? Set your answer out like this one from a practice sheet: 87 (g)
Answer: 2900 (g)
